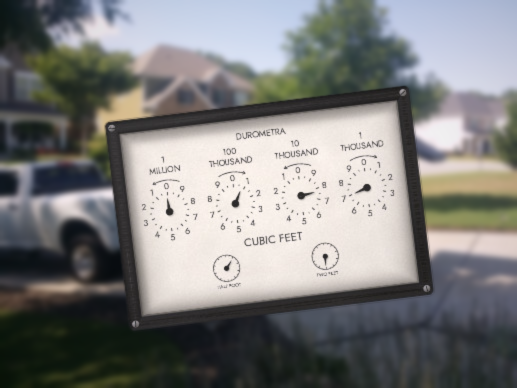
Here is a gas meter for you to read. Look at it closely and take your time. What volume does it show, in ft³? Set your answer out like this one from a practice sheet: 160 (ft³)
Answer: 7700 (ft³)
